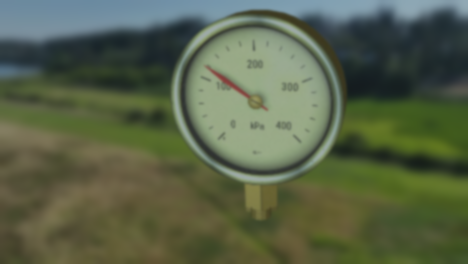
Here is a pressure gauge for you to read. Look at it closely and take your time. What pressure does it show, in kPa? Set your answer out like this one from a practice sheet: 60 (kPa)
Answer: 120 (kPa)
